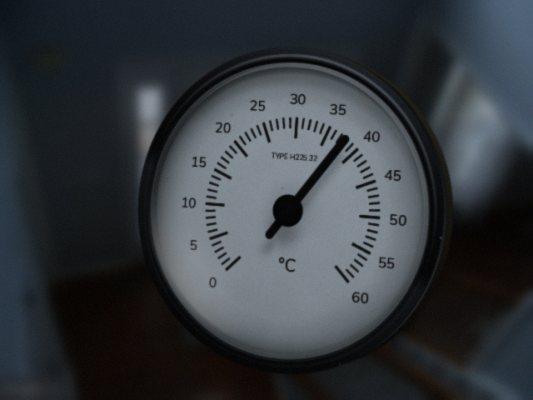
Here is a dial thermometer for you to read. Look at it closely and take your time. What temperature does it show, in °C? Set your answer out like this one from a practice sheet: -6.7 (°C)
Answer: 38 (°C)
